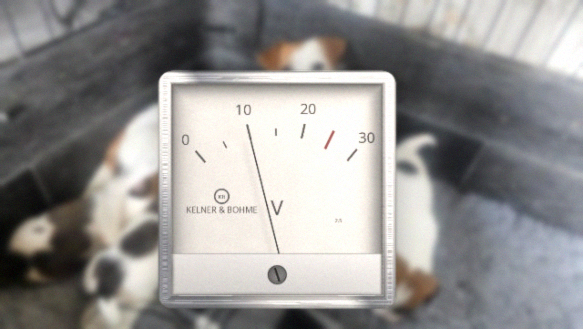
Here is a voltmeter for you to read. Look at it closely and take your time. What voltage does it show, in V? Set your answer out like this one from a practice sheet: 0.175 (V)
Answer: 10 (V)
